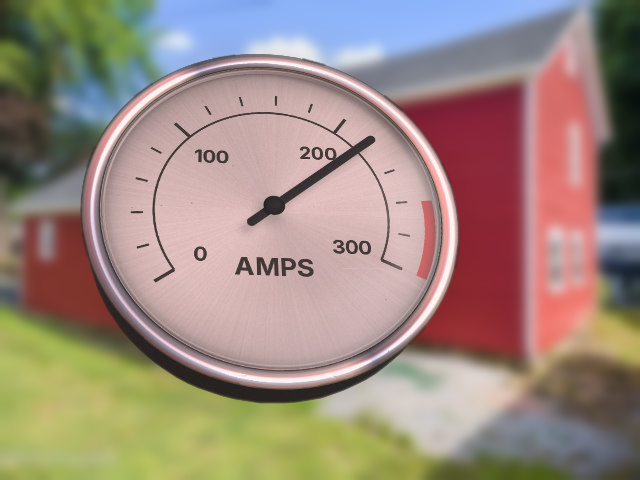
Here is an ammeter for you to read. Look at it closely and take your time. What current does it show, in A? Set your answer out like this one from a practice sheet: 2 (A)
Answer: 220 (A)
